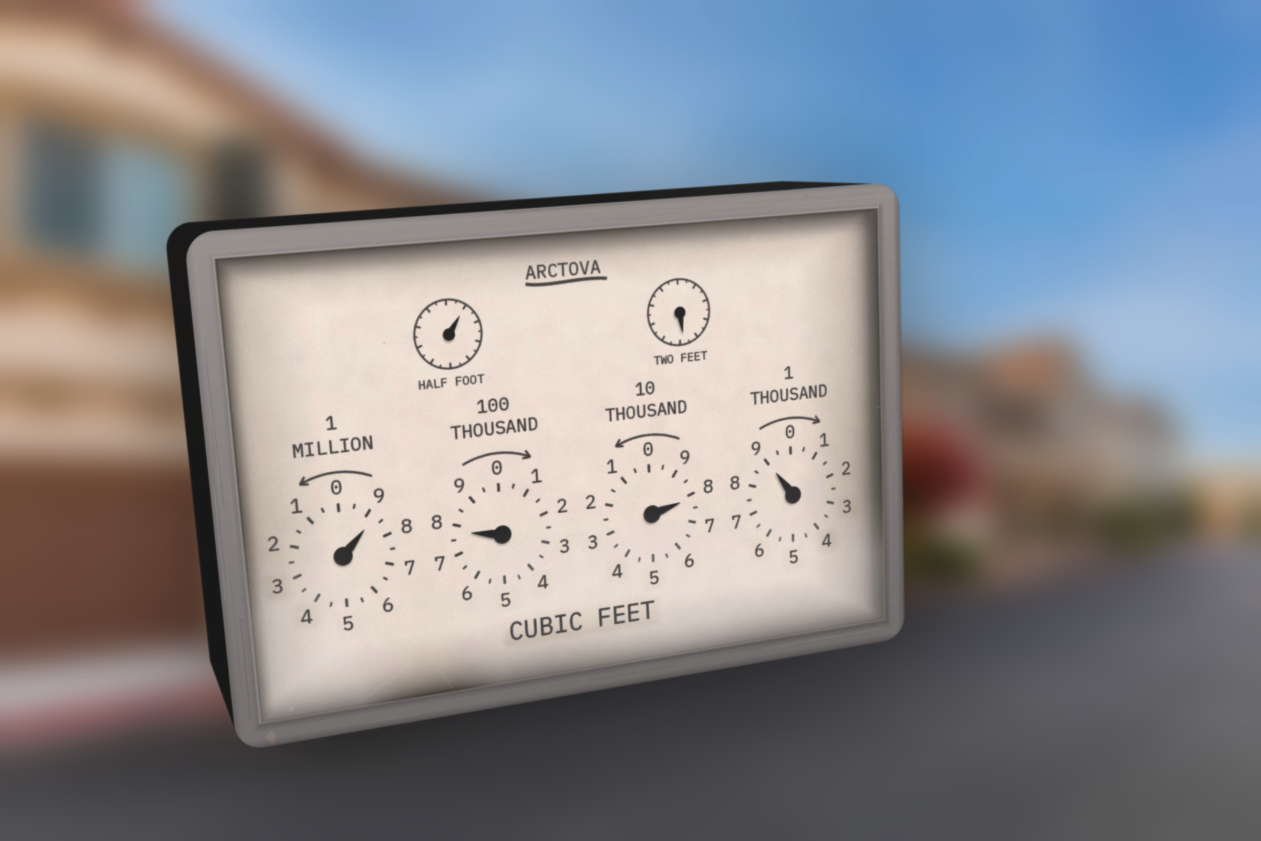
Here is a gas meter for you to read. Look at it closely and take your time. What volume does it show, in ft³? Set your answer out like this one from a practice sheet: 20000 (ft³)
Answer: 877900 (ft³)
